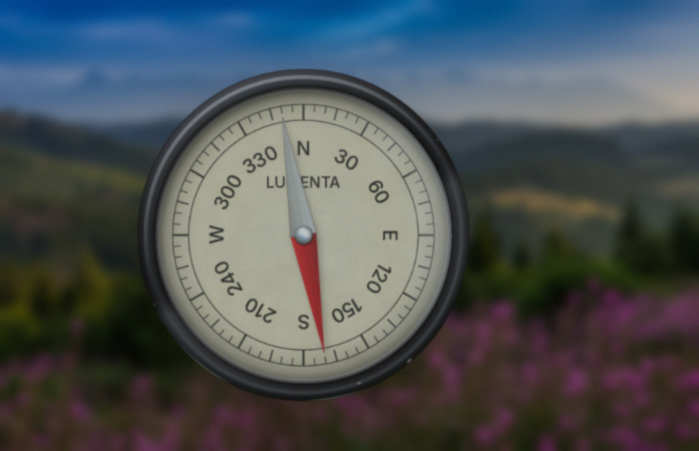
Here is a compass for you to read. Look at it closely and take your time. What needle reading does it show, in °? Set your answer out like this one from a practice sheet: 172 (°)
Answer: 170 (°)
